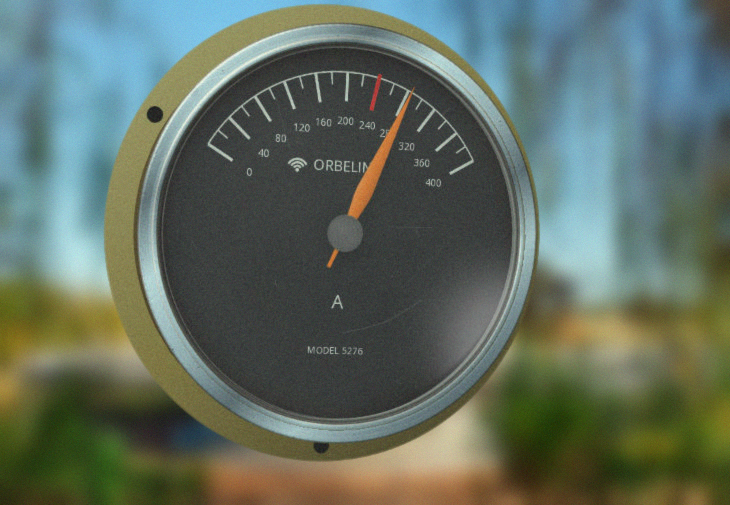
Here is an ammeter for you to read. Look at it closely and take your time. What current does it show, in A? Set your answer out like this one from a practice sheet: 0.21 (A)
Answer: 280 (A)
